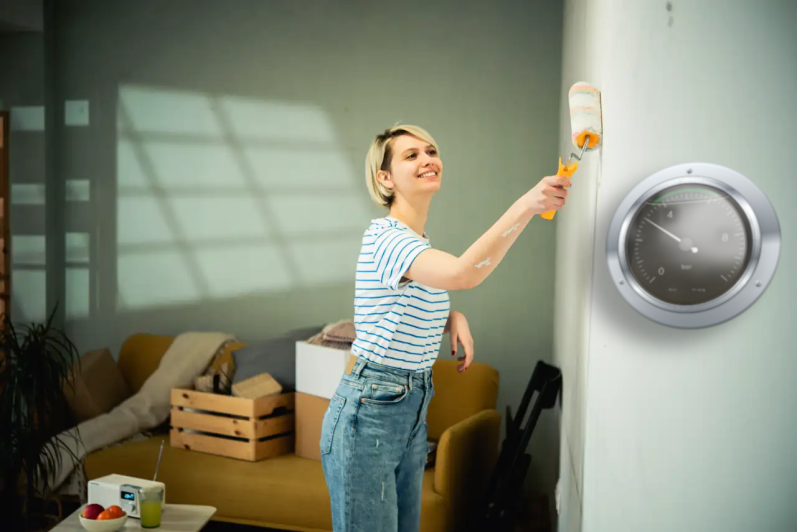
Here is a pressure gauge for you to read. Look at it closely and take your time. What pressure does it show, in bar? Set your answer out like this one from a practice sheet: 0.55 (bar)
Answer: 3 (bar)
